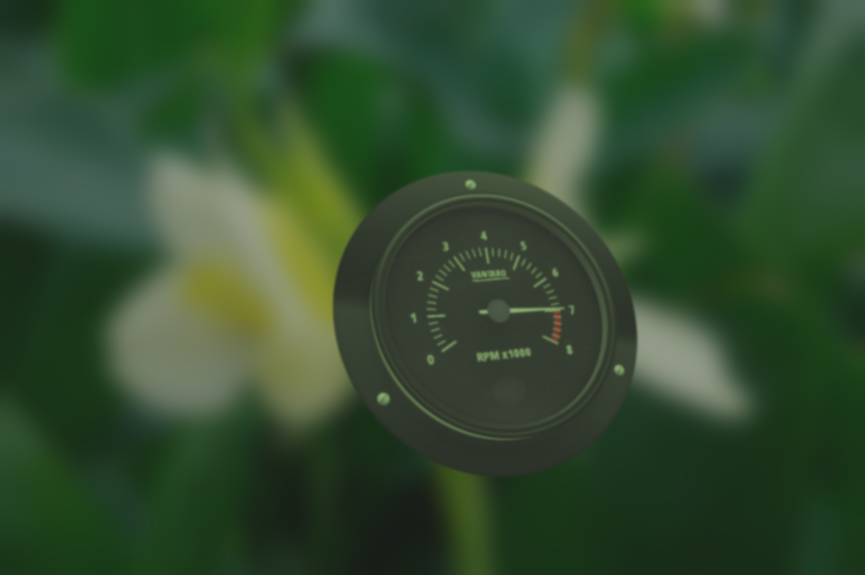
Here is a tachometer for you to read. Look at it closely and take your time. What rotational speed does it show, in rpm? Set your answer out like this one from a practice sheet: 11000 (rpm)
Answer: 7000 (rpm)
